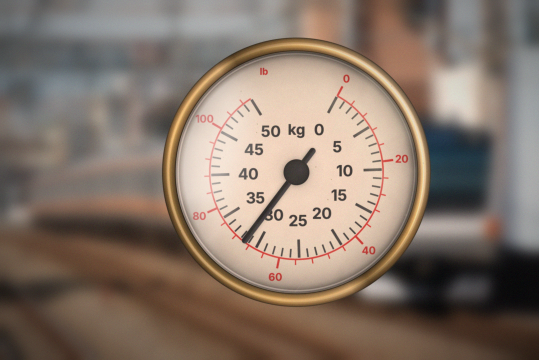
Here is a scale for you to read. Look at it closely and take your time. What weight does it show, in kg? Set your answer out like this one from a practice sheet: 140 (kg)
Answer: 31.5 (kg)
